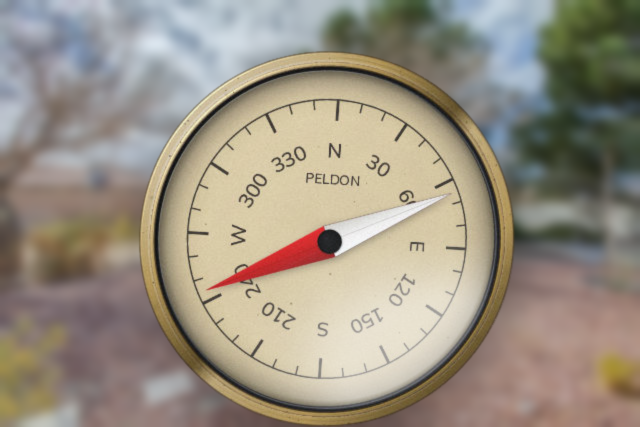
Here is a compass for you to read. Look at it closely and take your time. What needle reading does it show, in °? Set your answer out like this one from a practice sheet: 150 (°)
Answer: 245 (°)
